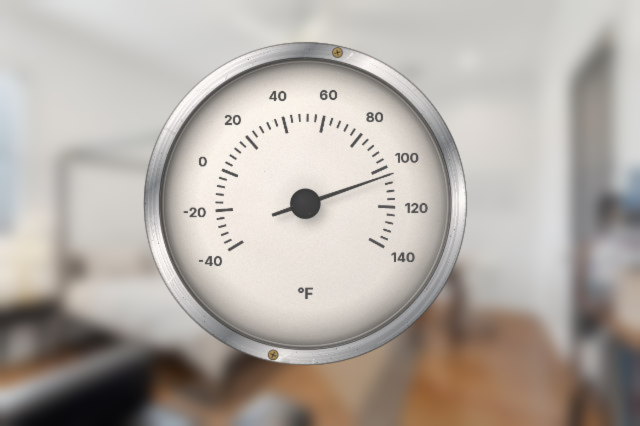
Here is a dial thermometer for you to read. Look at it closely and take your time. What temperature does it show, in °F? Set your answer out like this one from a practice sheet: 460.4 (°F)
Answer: 104 (°F)
